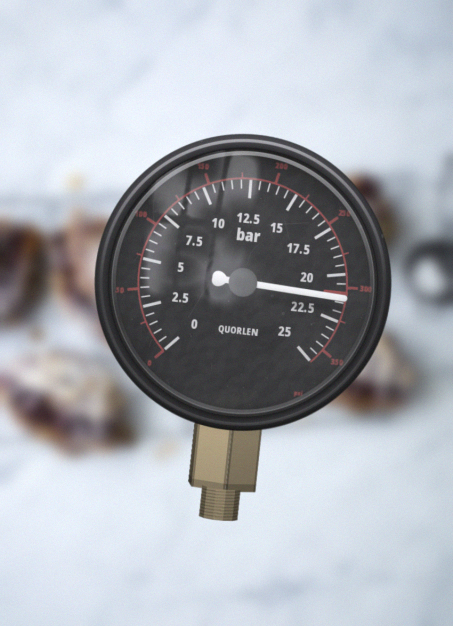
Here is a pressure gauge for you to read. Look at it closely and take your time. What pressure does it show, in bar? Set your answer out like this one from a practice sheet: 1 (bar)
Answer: 21.25 (bar)
